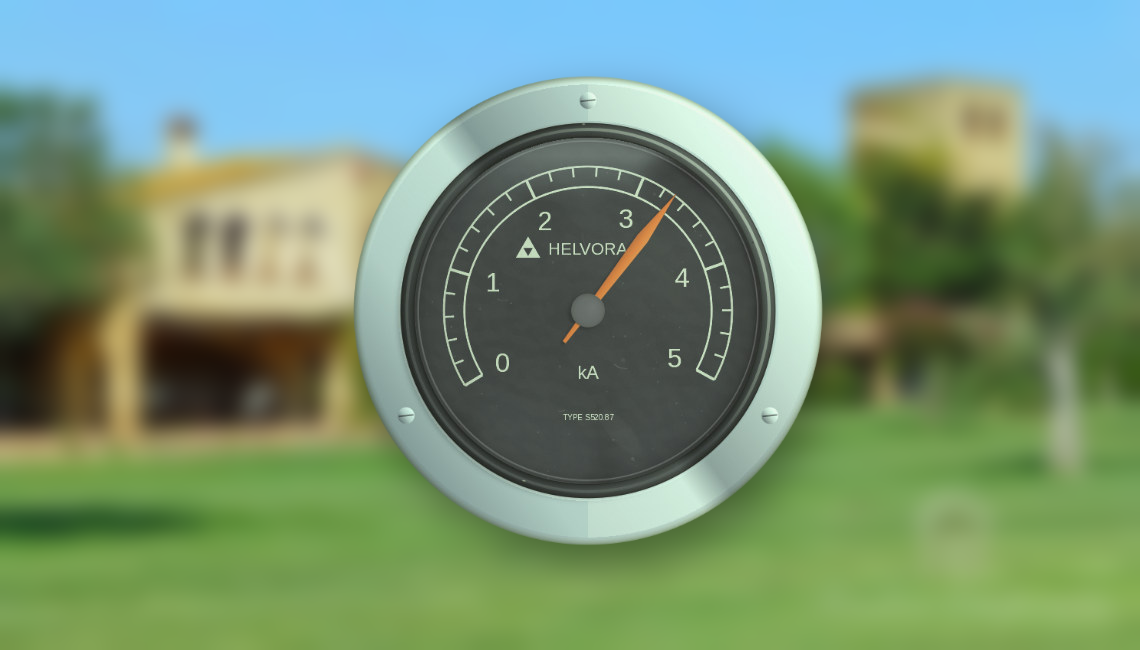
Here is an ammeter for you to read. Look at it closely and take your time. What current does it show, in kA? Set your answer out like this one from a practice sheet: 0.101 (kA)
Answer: 3.3 (kA)
